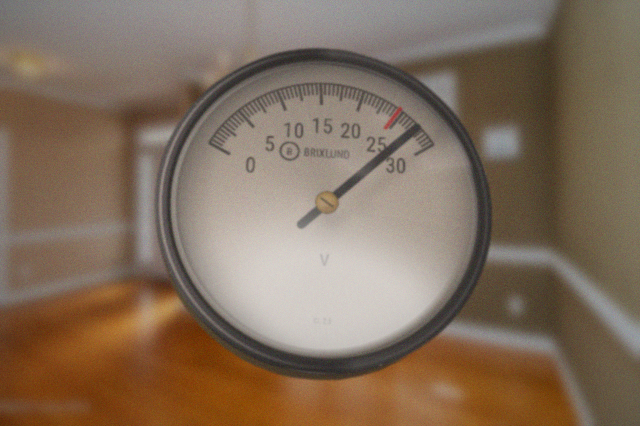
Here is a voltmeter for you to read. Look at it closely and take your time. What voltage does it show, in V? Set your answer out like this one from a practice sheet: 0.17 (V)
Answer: 27.5 (V)
